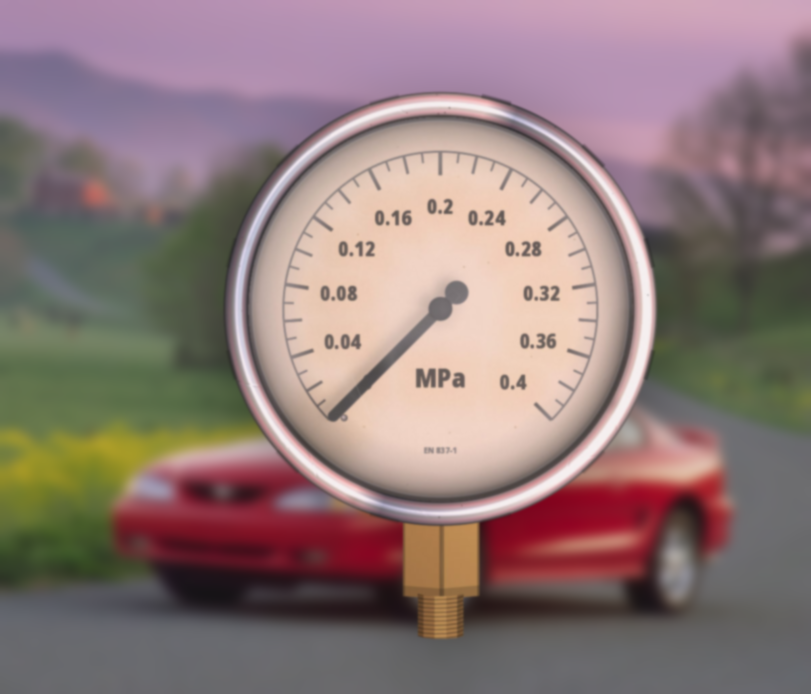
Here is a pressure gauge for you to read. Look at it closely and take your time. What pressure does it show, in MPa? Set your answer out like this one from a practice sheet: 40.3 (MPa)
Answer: 0 (MPa)
